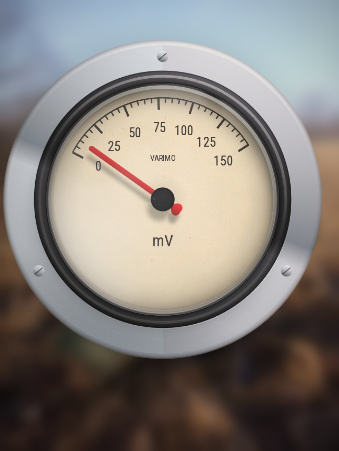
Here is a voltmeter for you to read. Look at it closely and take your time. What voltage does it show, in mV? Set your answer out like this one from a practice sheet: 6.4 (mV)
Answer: 10 (mV)
